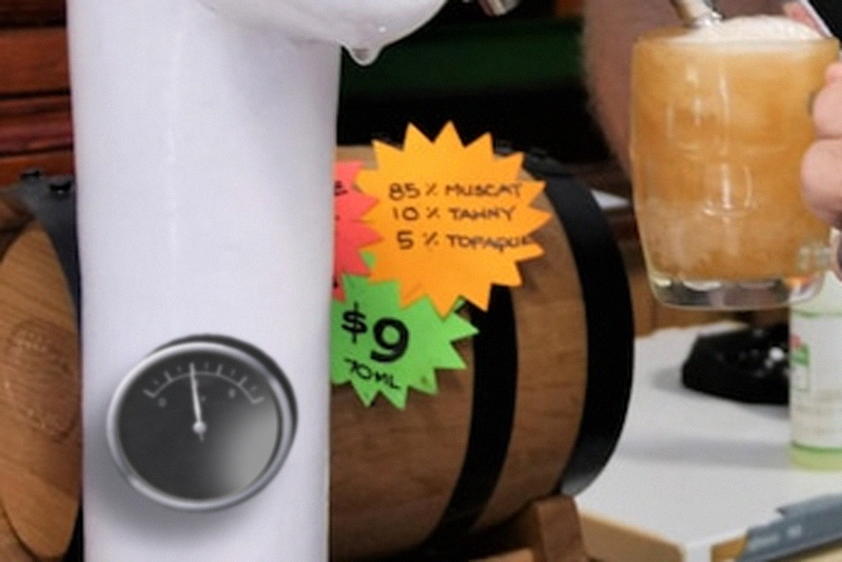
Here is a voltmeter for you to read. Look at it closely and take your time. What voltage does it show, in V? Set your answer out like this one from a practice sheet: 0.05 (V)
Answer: 4 (V)
